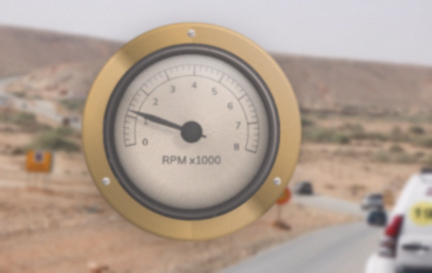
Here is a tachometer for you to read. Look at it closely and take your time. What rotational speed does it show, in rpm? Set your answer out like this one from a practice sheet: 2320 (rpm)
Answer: 1200 (rpm)
